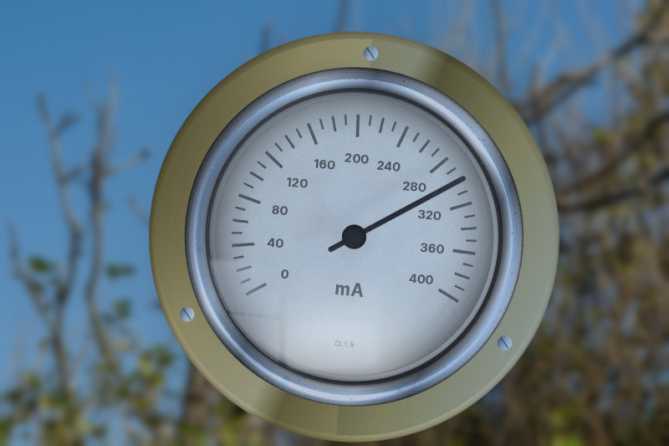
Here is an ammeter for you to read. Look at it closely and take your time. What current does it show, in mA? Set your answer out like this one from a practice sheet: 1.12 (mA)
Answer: 300 (mA)
